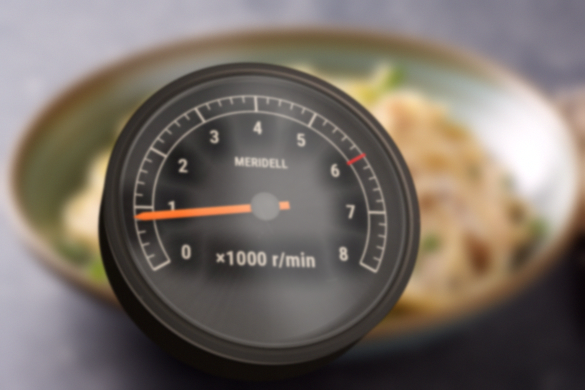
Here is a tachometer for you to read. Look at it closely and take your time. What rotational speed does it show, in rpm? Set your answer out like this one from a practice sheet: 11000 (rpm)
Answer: 800 (rpm)
